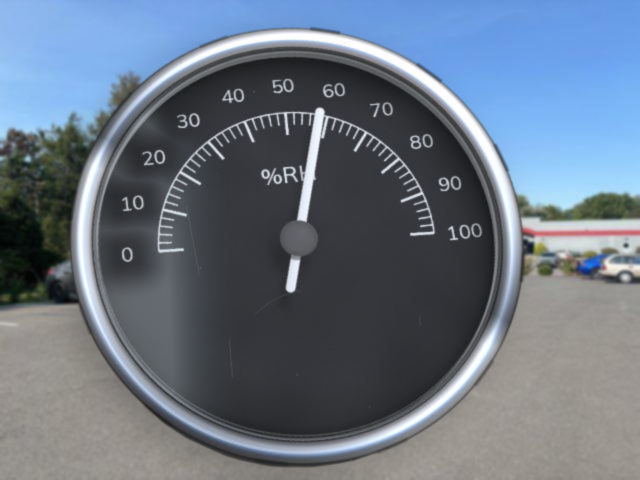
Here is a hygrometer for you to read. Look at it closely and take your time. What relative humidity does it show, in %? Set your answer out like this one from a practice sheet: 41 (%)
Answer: 58 (%)
